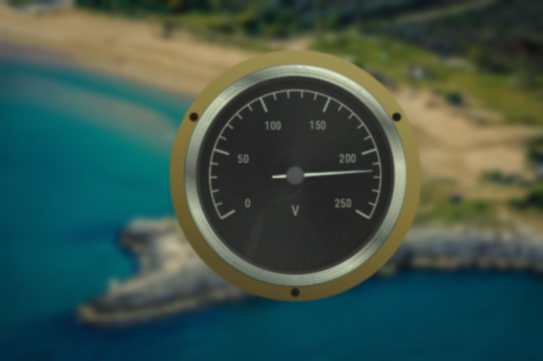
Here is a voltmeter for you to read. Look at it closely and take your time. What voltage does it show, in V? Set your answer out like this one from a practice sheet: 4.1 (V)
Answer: 215 (V)
